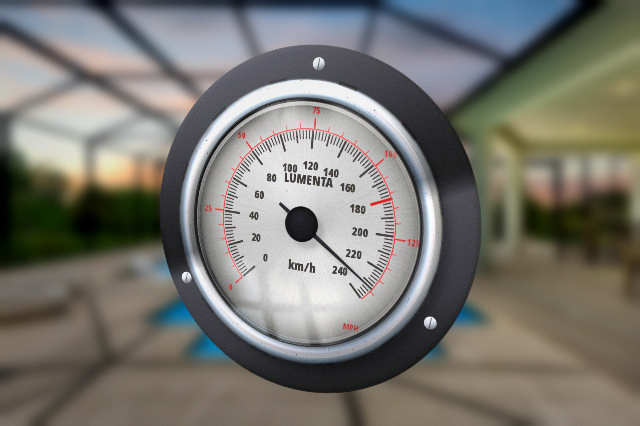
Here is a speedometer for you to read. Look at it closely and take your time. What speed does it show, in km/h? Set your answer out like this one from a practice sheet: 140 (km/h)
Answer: 230 (km/h)
